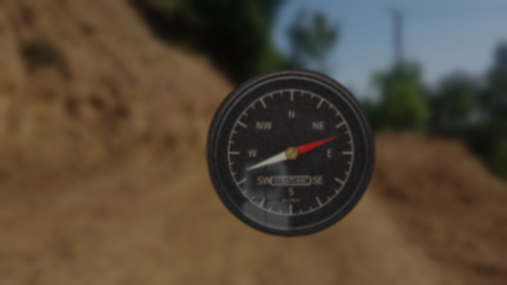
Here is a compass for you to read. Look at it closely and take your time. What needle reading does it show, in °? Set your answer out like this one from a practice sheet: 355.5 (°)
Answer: 70 (°)
